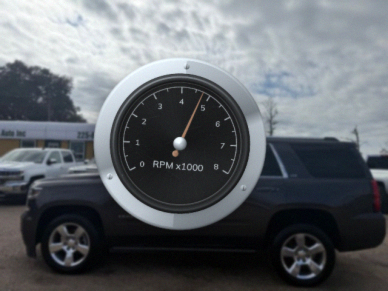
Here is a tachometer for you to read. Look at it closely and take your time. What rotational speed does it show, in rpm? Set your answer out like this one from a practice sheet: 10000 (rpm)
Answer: 4750 (rpm)
